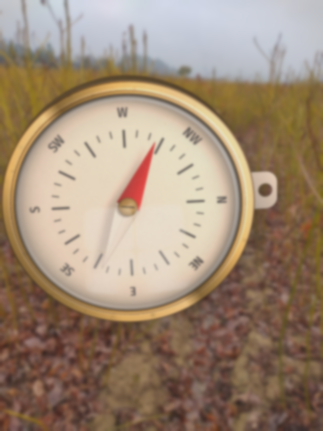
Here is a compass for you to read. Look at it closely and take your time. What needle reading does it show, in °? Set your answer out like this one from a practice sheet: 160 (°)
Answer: 295 (°)
